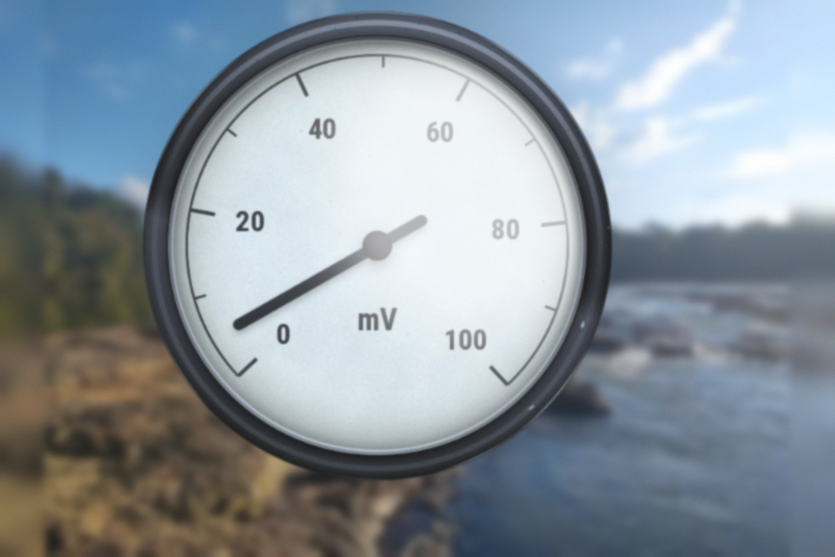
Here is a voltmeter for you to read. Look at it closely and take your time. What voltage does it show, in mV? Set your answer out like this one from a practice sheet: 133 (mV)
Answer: 5 (mV)
